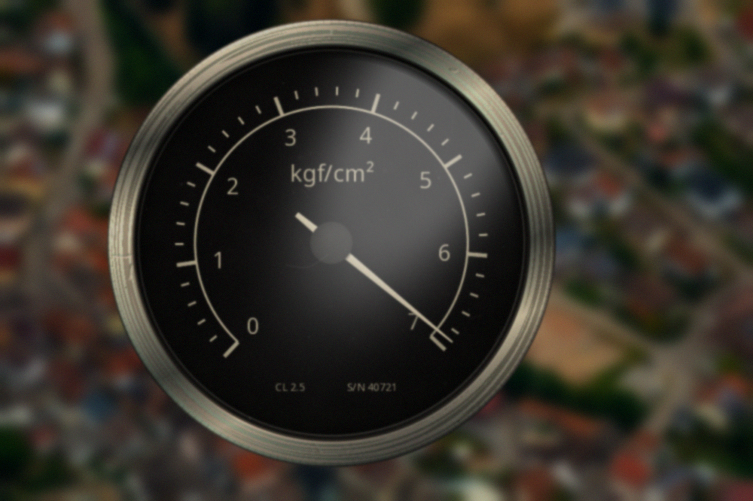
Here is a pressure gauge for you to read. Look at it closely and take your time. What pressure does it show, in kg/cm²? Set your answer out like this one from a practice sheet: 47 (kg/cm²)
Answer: 6.9 (kg/cm²)
